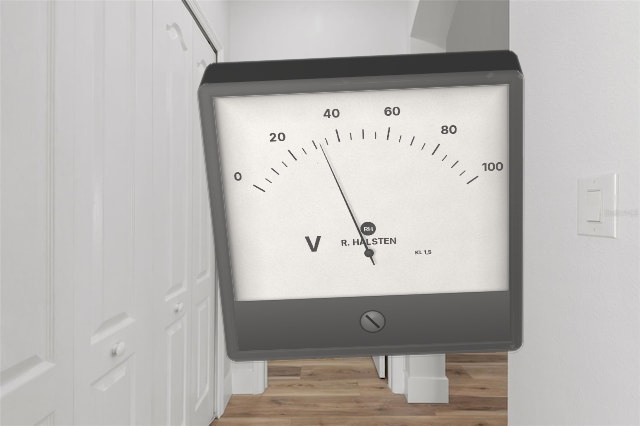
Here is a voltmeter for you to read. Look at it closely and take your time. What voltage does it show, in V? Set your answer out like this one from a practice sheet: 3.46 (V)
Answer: 32.5 (V)
